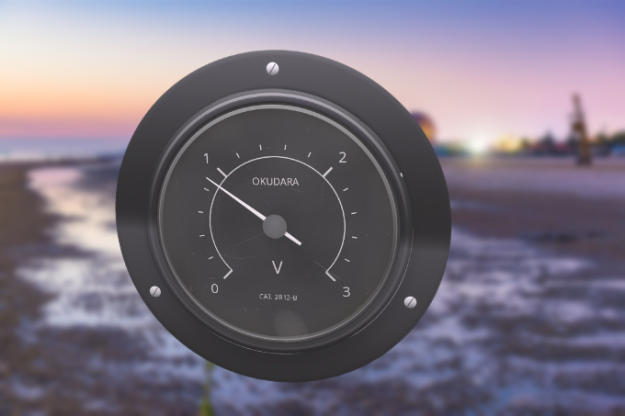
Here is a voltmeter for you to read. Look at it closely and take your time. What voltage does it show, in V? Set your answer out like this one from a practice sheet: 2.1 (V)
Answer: 0.9 (V)
